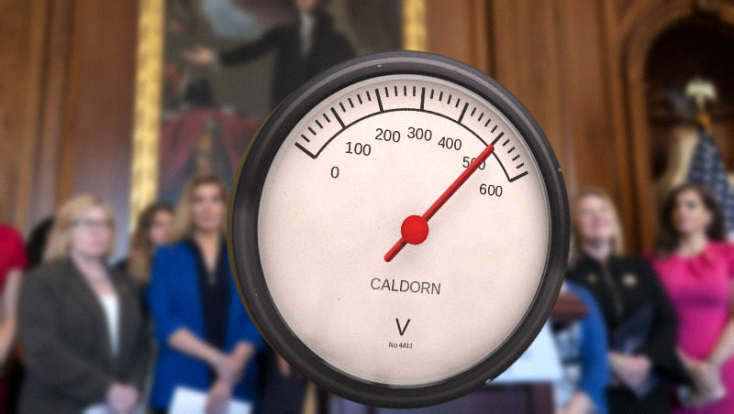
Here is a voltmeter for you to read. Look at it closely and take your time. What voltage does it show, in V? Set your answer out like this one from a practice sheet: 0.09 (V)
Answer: 500 (V)
